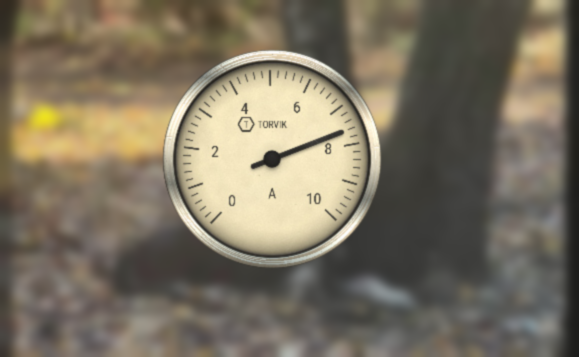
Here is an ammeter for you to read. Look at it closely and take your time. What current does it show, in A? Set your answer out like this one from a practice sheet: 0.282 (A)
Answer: 7.6 (A)
